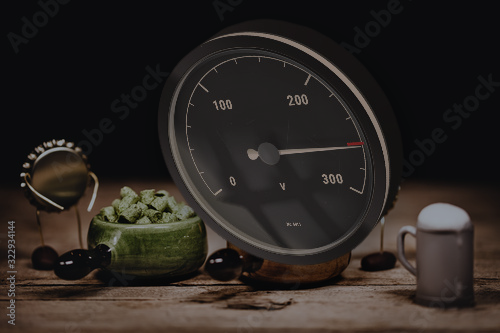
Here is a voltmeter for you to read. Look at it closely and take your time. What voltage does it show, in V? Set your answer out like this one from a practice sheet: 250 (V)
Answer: 260 (V)
